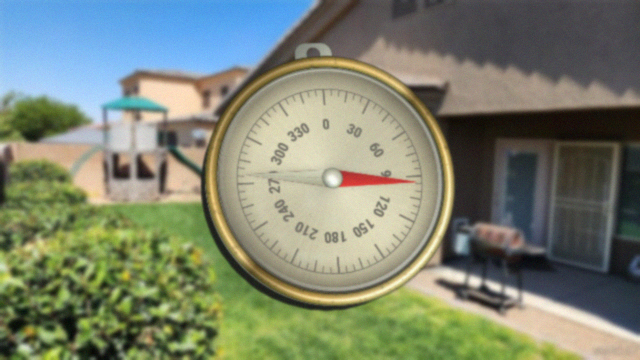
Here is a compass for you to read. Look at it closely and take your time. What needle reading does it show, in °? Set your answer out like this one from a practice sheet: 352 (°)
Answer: 95 (°)
